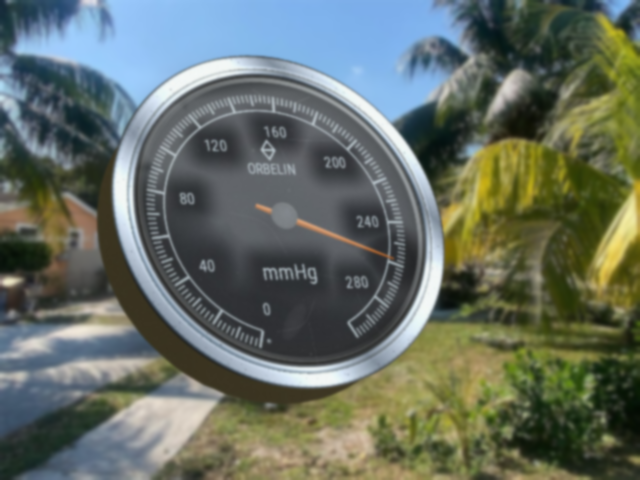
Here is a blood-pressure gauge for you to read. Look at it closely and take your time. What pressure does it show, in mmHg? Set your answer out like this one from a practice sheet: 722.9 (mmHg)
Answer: 260 (mmHg)
